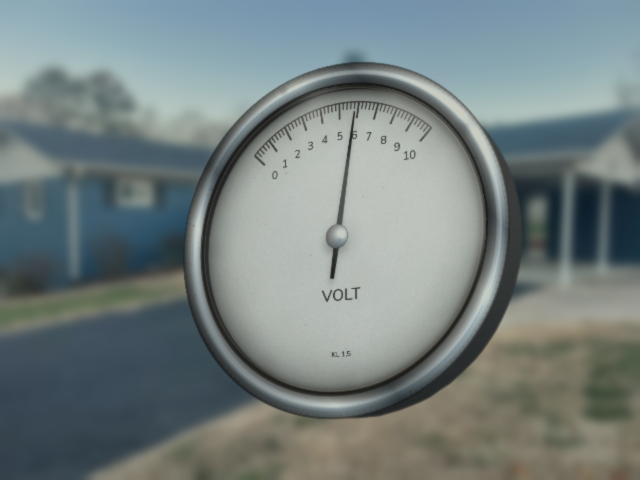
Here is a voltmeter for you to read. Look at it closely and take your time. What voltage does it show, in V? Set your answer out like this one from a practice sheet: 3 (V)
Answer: 6 (V)
